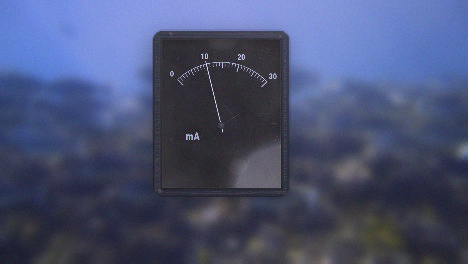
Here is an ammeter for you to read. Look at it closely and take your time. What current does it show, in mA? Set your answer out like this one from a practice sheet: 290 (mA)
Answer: 10 (mA)
